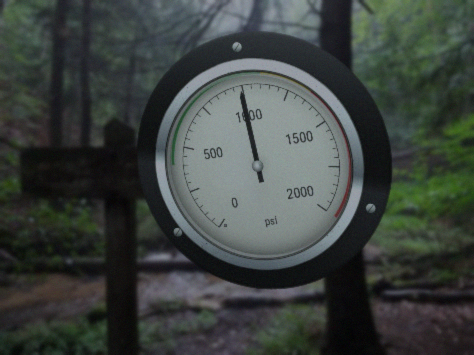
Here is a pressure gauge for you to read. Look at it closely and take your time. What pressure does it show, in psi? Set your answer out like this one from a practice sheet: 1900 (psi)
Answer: 1000 (psi)
